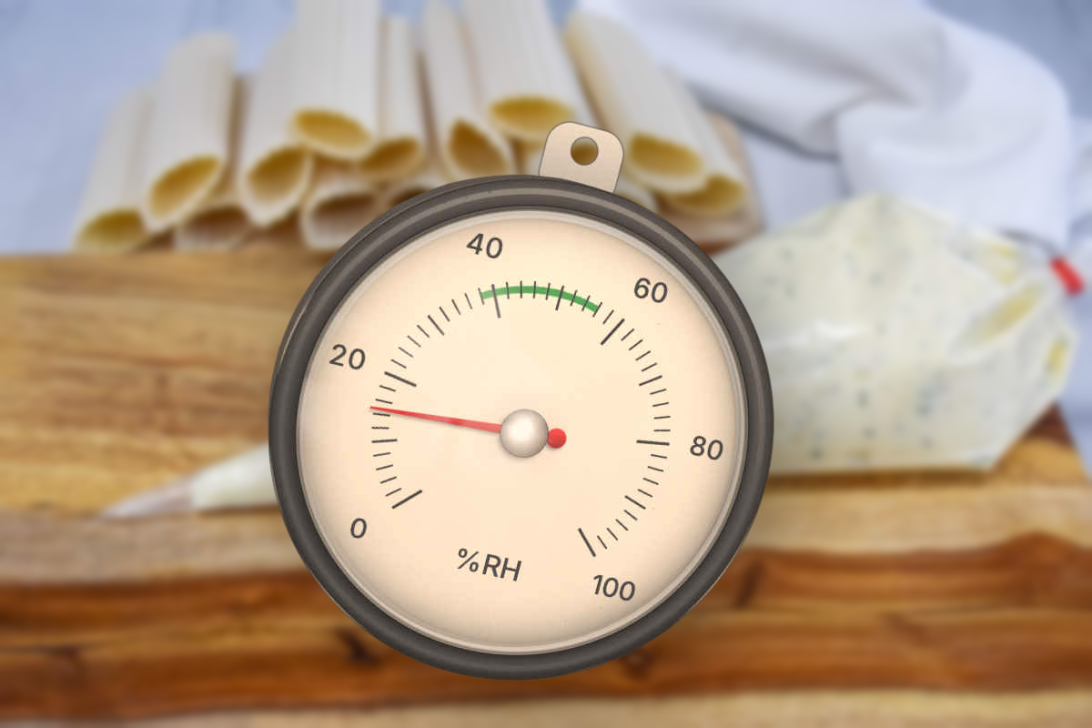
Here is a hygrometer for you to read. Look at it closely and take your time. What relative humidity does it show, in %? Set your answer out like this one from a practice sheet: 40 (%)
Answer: 15 (%)
